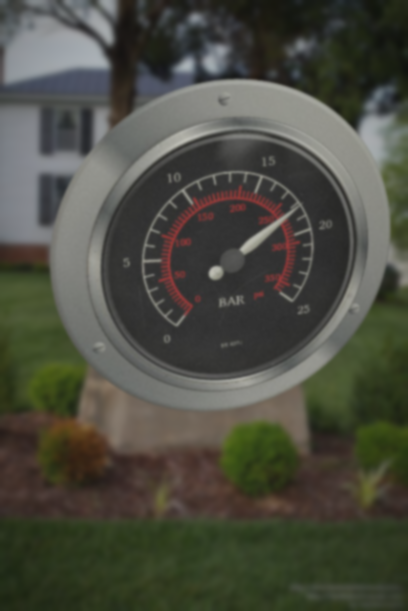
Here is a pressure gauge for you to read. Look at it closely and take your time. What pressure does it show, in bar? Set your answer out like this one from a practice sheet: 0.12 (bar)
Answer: 18 (bar)
